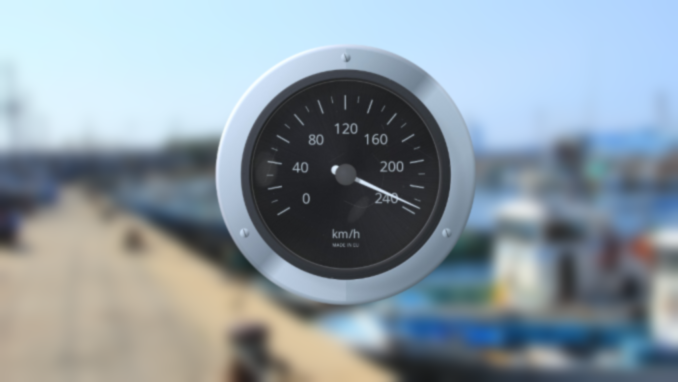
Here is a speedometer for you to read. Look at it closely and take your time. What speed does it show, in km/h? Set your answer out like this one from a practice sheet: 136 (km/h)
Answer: 235 (km/h)
